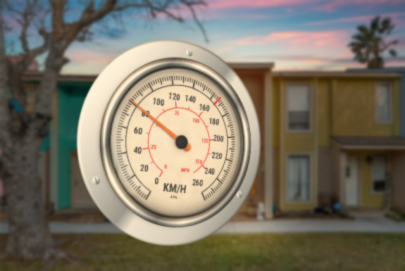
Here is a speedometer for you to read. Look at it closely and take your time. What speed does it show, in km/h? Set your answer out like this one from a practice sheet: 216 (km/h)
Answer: 80 (km/h)
